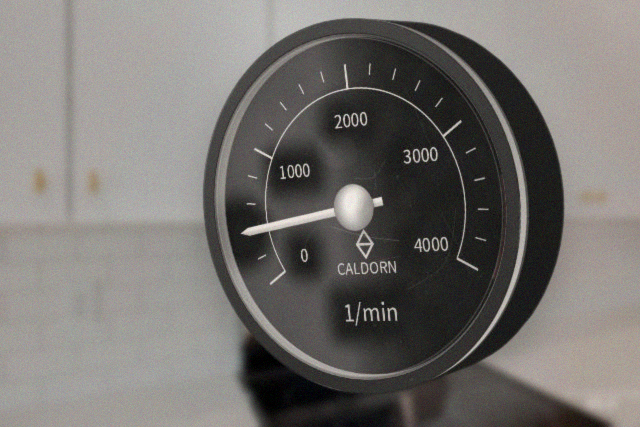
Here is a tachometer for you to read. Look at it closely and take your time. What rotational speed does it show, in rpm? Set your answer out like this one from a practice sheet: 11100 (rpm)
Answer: 400 (rpm)
